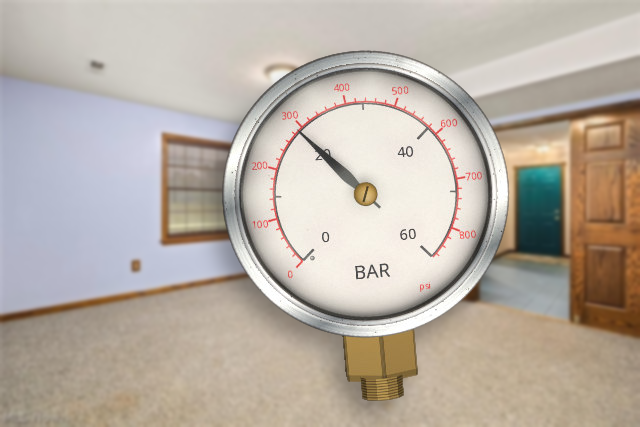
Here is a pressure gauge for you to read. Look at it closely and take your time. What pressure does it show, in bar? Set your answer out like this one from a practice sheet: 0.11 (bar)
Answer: 20 (bar)
